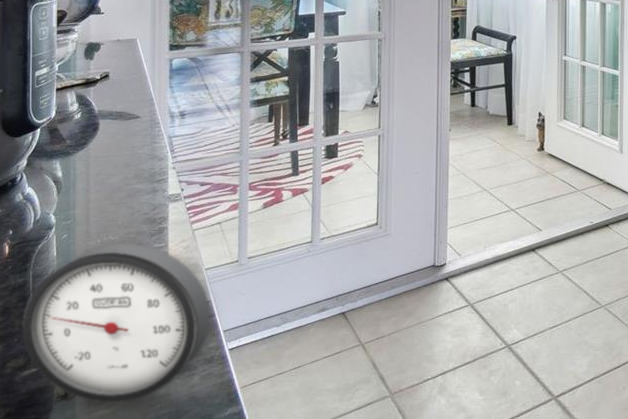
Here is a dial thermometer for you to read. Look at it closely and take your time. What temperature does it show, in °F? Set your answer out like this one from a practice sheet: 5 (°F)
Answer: 10 (°F)
